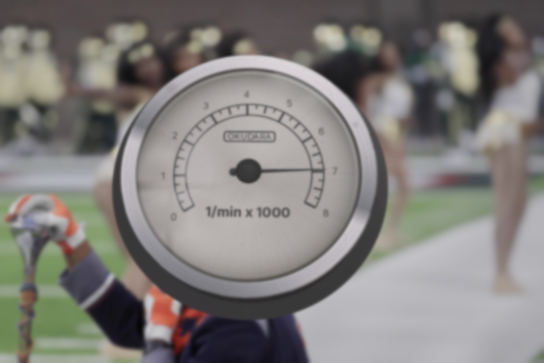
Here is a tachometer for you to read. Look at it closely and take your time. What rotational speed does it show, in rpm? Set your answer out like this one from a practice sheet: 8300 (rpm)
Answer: 7000 (rpm)
